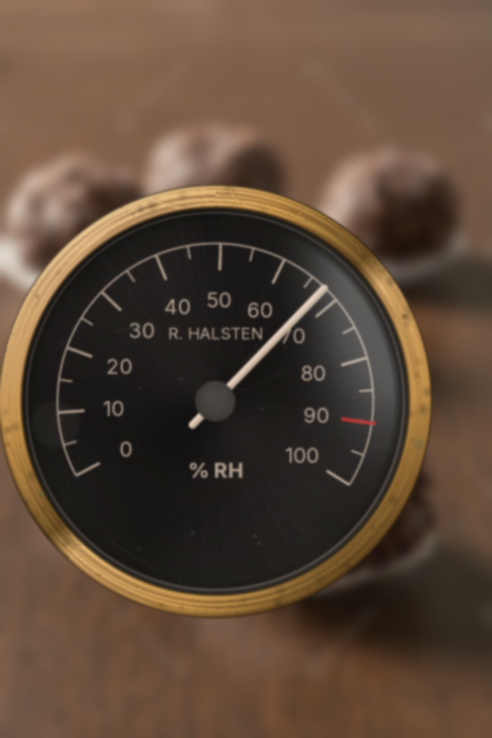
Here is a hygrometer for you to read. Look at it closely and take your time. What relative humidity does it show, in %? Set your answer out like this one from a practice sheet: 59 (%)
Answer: 67.5 (%)
